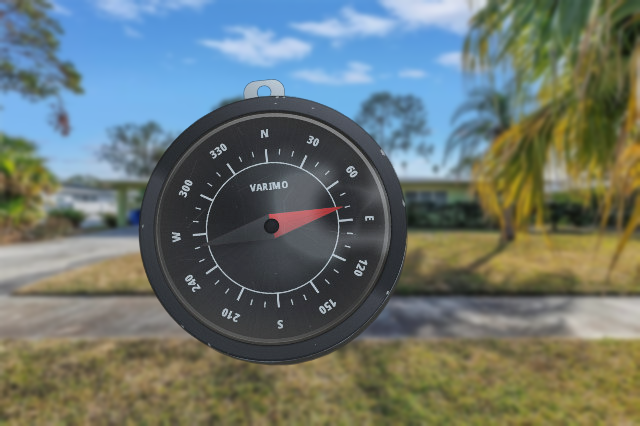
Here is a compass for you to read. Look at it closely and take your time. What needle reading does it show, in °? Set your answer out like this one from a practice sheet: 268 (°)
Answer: 80 (°)
